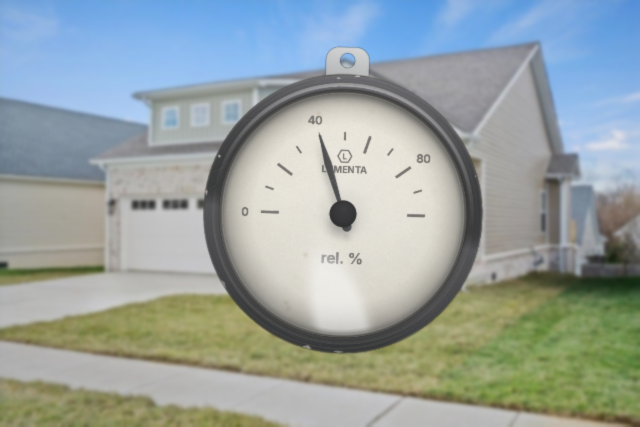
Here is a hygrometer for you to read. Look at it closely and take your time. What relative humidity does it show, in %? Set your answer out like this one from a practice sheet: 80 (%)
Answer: 40 (%)
